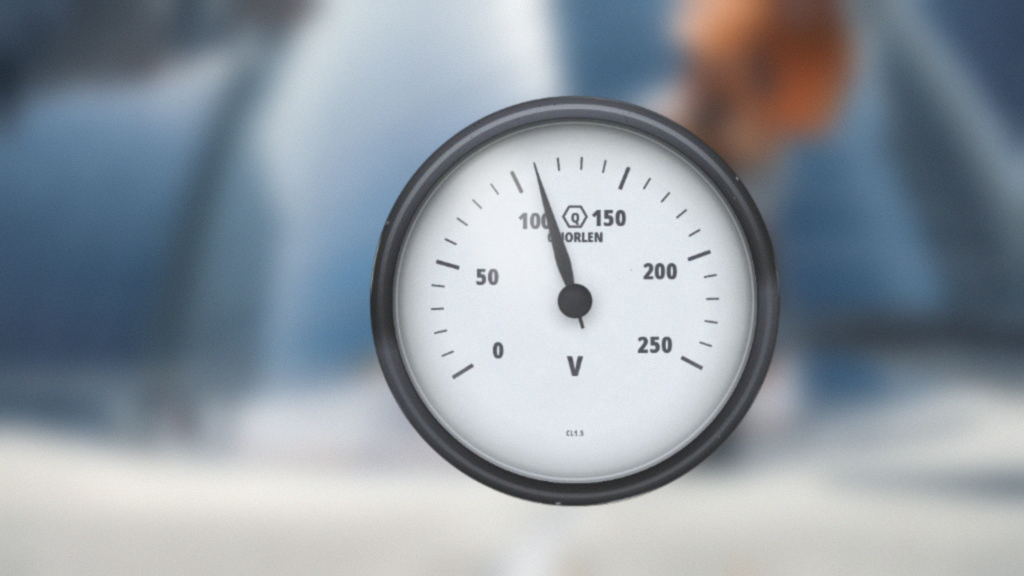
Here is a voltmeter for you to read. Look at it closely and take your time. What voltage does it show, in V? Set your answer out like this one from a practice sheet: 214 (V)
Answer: 110 (V)
